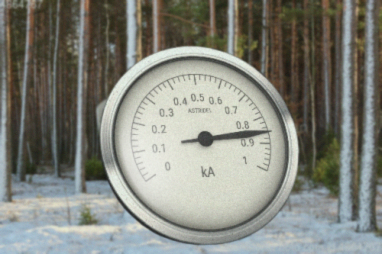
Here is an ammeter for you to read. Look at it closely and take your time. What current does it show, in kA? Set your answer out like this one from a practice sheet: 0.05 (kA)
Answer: 0.86 (kA)
